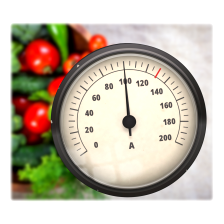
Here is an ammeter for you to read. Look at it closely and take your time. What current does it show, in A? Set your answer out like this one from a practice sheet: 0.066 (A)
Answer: 100 (A)
